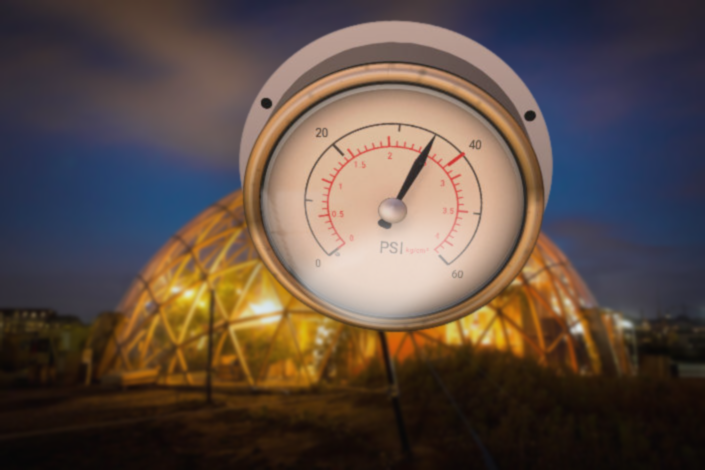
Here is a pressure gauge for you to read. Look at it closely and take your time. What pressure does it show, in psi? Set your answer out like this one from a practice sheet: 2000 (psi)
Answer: 35 (psi)
